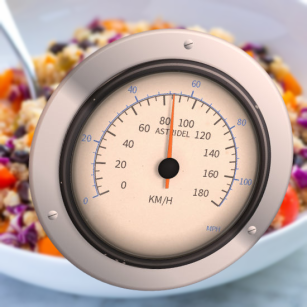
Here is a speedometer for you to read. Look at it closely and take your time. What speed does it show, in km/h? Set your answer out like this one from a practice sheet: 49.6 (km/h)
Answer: 85 (km/h)
